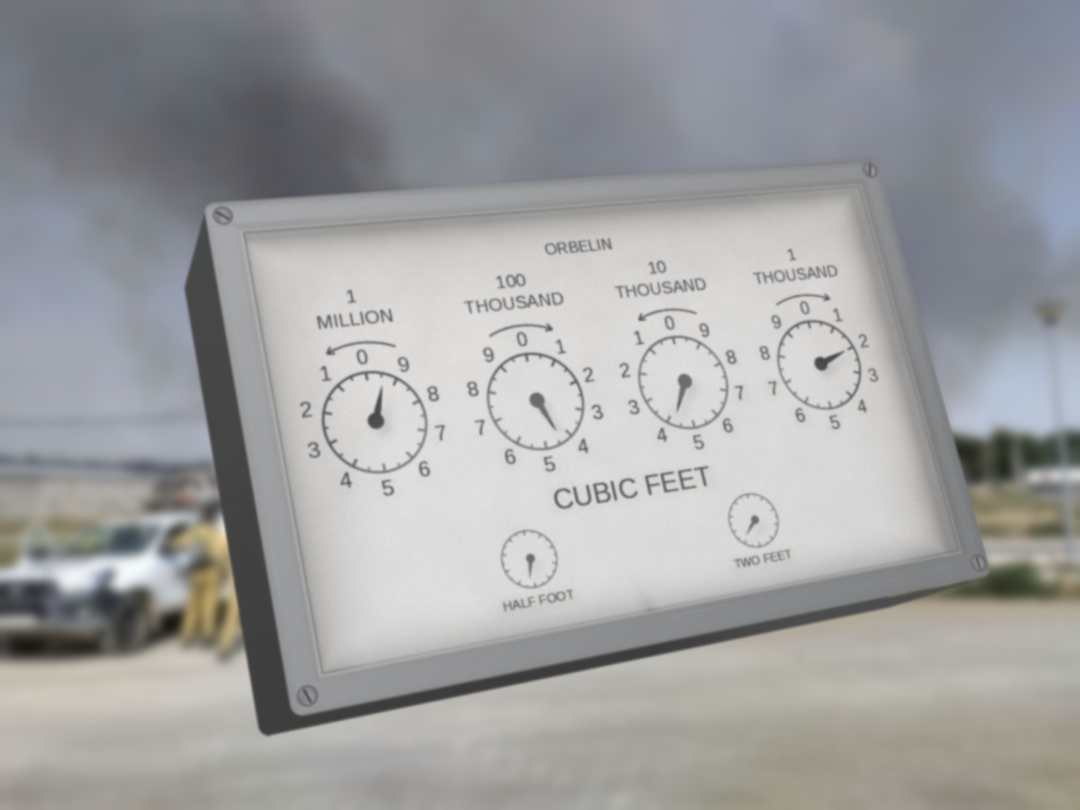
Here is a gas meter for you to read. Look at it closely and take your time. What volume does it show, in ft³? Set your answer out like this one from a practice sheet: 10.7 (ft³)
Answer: 944200 (ft³)
